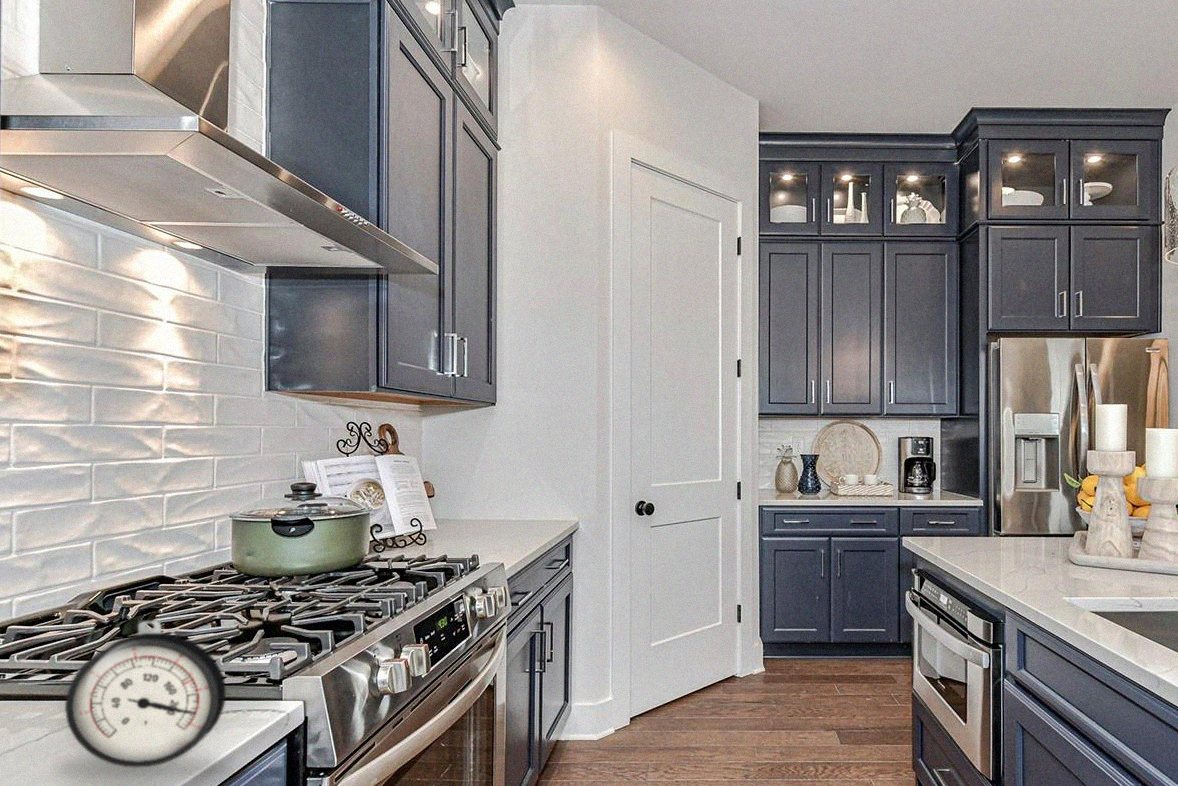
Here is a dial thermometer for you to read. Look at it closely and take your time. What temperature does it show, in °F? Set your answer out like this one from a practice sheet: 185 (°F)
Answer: 200 (°F)
